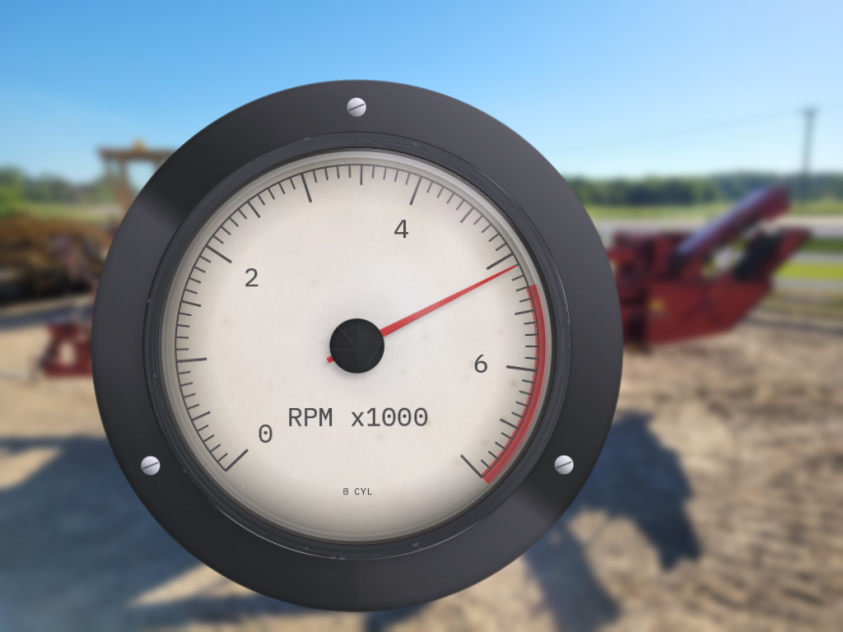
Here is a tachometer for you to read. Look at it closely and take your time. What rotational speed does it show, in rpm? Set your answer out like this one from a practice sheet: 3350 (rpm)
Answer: 5100 (rpm)
